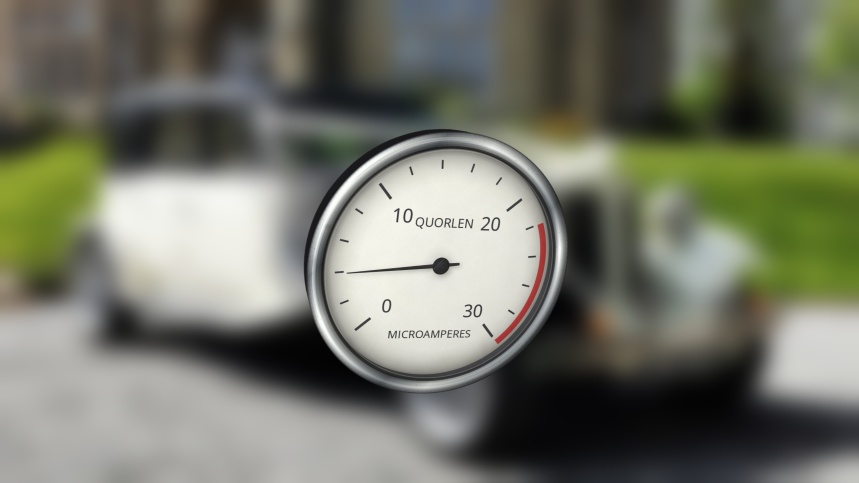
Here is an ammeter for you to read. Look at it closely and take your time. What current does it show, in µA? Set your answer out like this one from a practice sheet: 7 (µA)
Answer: 4 (µA)
